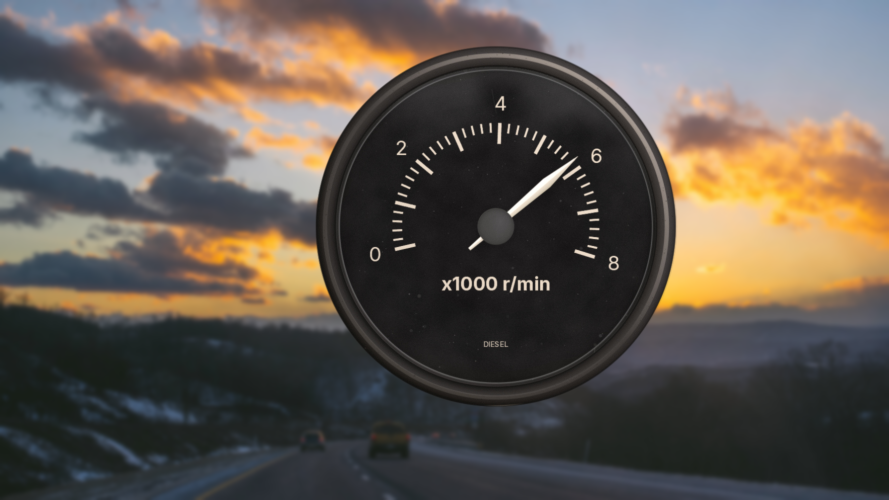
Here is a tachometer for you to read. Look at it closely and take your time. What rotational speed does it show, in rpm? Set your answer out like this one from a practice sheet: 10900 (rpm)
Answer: 5800 (rpm)
